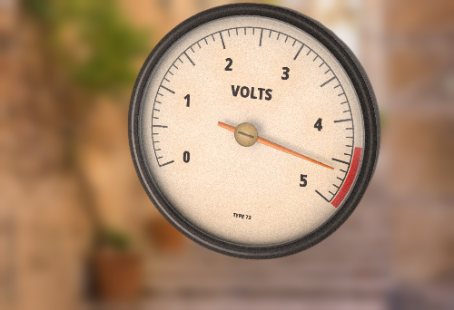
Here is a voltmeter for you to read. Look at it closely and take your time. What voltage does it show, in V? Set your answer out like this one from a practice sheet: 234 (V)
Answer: 4.6 (V)
